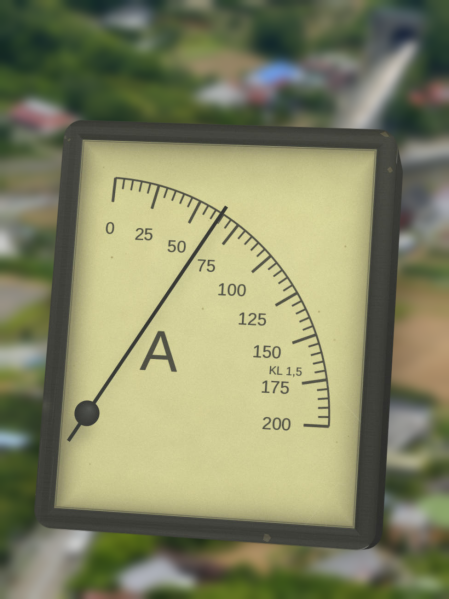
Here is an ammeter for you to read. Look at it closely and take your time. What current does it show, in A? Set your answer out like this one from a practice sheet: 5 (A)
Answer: 65 (A)
